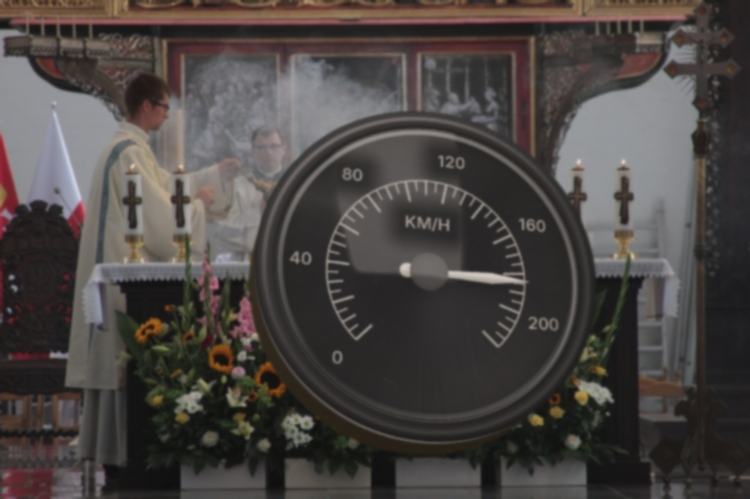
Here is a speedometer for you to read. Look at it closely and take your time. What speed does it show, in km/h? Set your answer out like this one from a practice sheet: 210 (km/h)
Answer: 185 (km/h)
